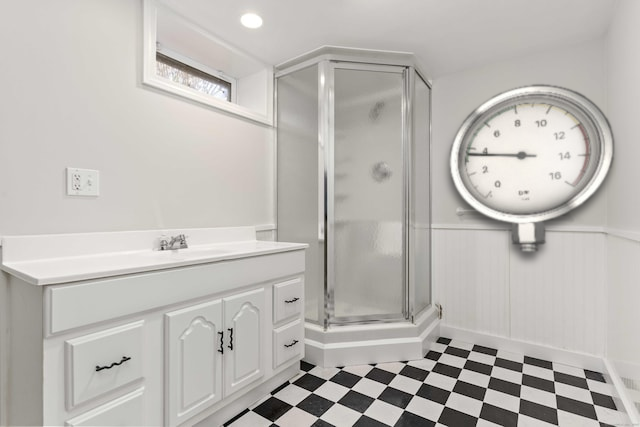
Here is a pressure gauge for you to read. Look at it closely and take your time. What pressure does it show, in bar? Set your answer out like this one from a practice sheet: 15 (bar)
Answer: 3.5 (bar)
